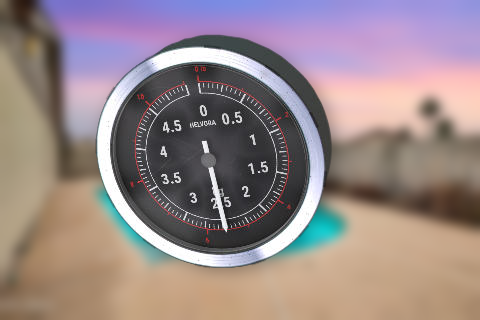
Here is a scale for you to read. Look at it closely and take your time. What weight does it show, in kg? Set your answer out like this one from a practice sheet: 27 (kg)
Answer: 2.5 (kg)
